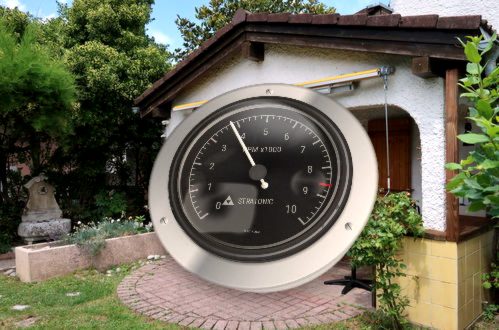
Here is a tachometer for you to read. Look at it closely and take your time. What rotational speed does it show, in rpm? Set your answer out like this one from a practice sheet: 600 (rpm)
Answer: 3800 (rpm)
